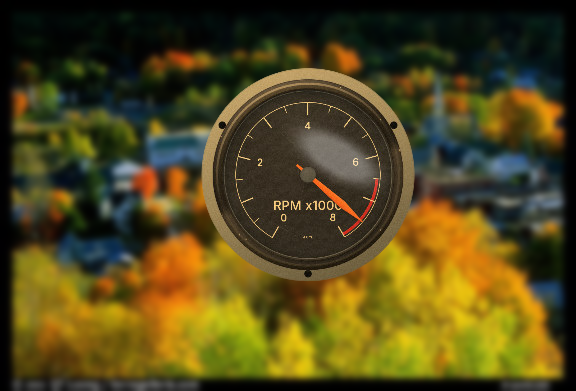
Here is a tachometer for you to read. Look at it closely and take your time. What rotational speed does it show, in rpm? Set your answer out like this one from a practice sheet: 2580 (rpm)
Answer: 7500 (rpm)
